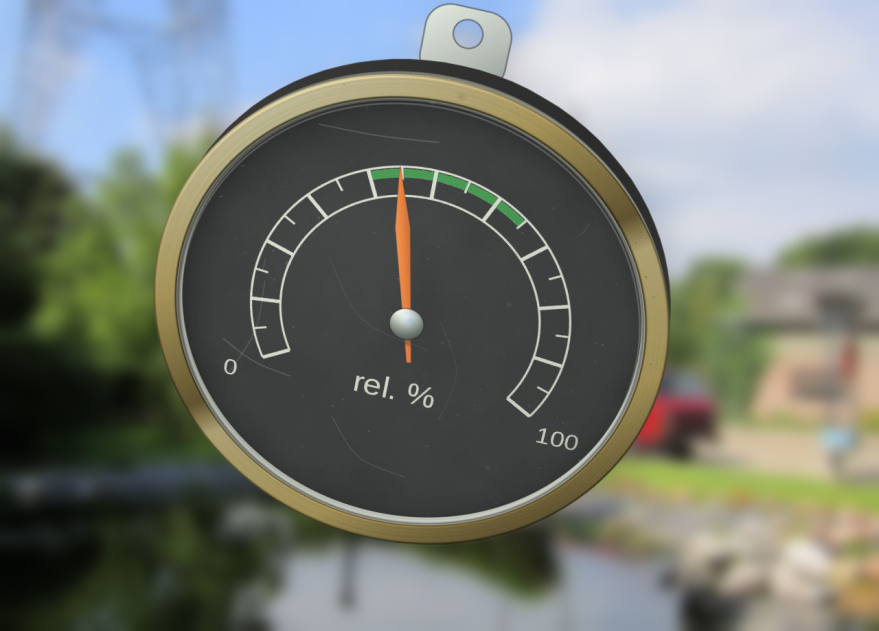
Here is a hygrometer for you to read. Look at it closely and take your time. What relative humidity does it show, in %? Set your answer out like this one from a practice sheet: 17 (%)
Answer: 45 (%)
